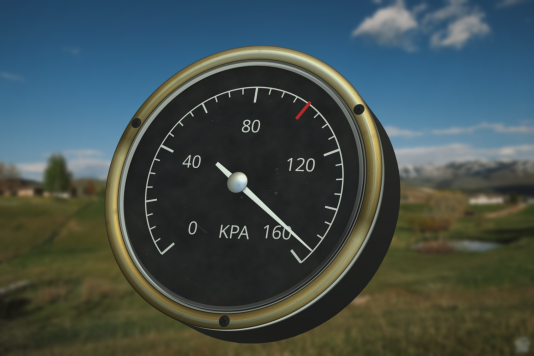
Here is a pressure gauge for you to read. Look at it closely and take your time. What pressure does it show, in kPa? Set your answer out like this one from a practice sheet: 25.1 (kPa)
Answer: 155 (kPa)
